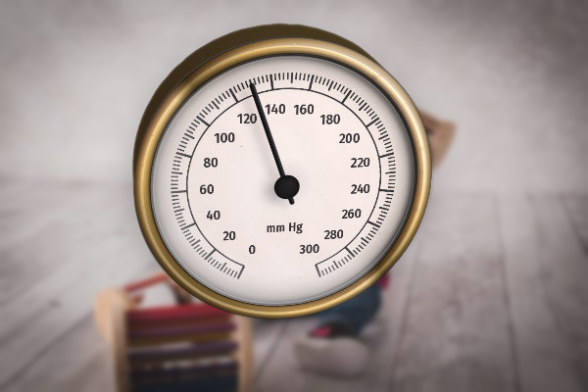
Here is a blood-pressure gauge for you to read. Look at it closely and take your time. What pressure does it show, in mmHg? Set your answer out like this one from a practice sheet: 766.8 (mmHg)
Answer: 130 (mmHg)
